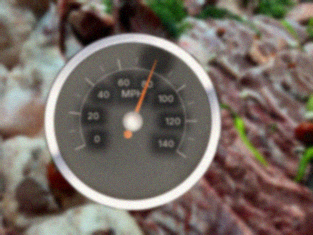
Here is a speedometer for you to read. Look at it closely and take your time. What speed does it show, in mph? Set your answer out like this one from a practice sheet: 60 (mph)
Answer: 80 (mph)
